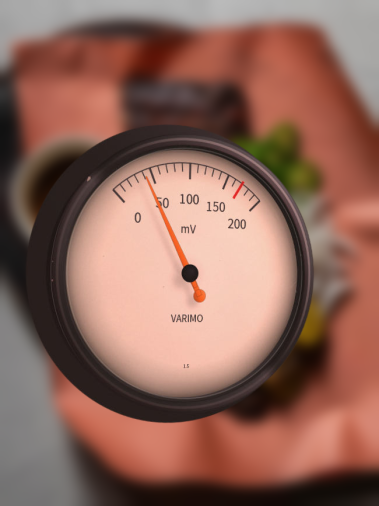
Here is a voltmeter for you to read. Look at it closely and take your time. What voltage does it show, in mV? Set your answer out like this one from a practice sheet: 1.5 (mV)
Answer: 40 (mV)
